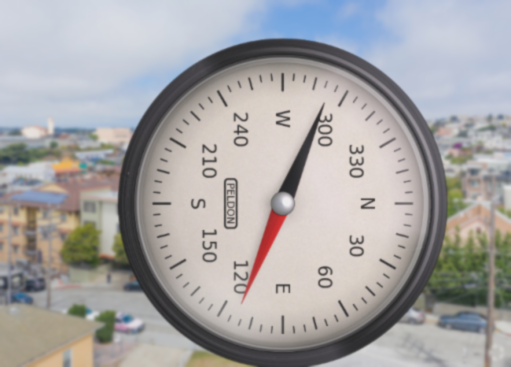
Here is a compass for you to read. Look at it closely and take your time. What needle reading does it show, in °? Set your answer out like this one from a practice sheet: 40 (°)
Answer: 112.5 (°)
